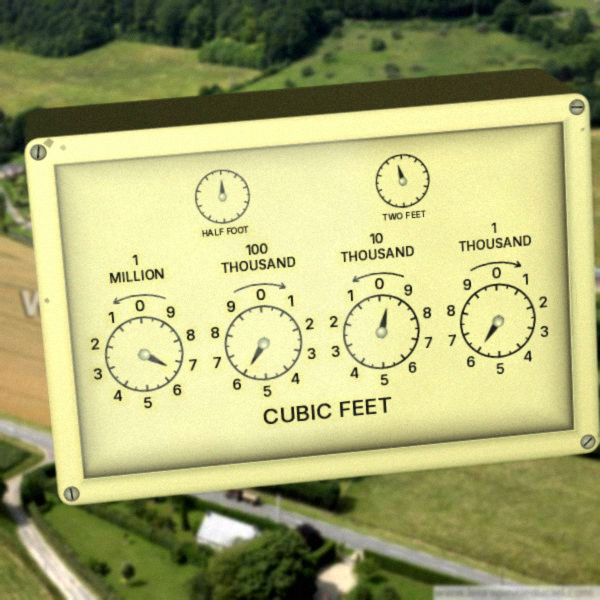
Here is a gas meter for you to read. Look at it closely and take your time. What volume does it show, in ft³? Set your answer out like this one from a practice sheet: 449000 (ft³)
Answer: 659600 (ft³)
